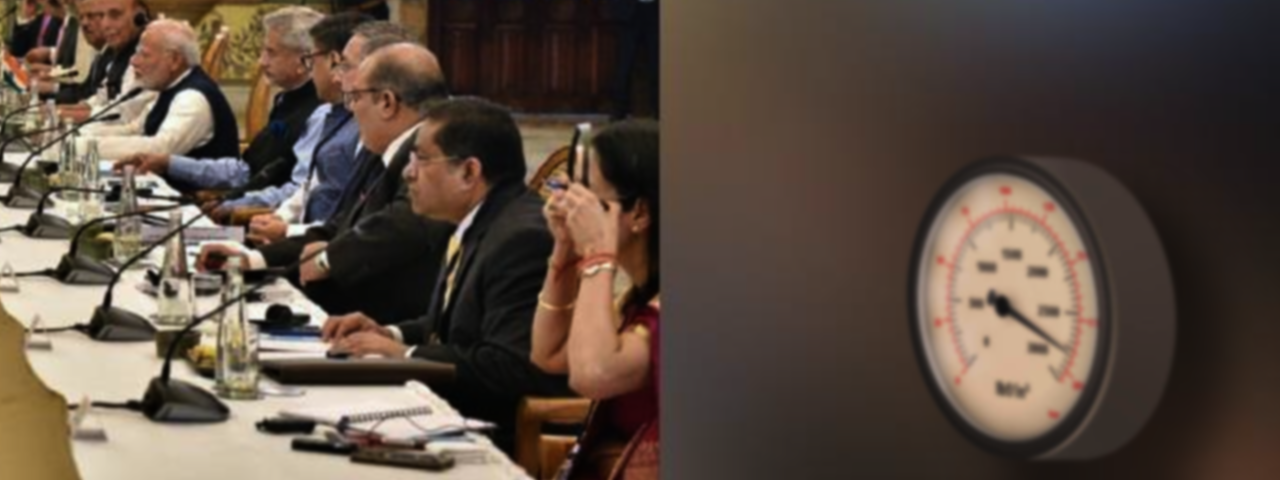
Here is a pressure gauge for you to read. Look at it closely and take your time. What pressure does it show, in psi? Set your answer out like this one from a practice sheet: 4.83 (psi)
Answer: 2750 (psi)
